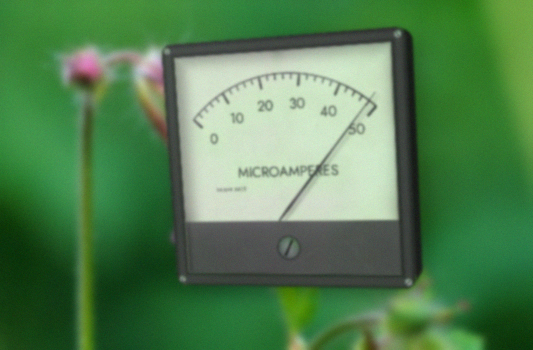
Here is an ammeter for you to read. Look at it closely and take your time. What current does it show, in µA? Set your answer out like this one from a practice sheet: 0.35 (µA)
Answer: 48 (µA)
